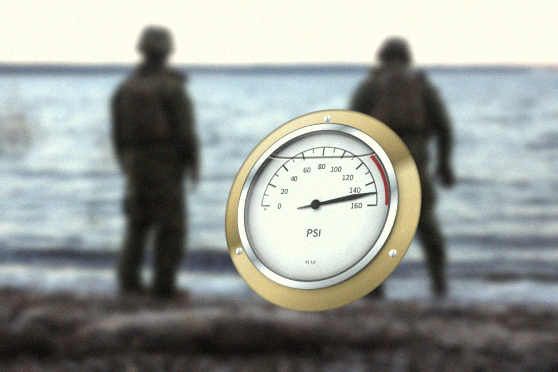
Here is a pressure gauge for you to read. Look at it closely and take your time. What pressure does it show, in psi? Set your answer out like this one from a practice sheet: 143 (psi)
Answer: 150 (psi)
